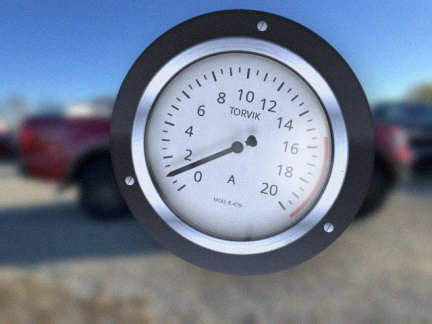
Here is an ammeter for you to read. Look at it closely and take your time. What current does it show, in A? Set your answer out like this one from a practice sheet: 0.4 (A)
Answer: 1 (A)
